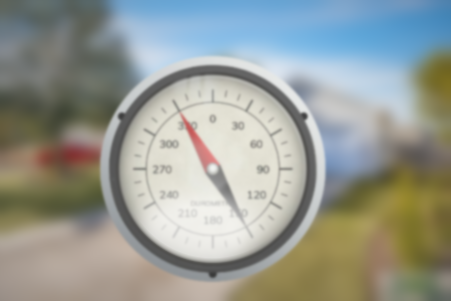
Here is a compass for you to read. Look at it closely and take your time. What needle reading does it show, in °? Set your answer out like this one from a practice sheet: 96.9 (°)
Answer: 330 (°)
